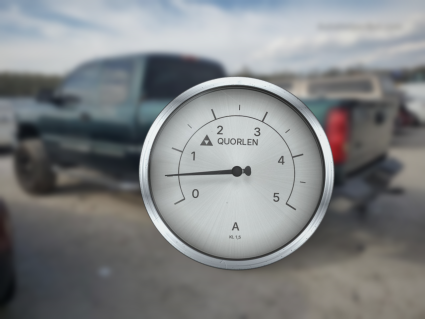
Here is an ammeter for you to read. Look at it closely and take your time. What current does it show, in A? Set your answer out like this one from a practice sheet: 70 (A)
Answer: 0.5 (A)
